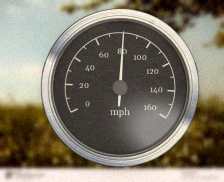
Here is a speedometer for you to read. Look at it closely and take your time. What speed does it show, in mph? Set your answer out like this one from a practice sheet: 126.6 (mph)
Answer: 80 (mph)
